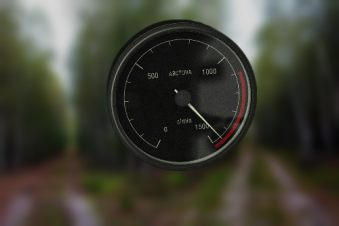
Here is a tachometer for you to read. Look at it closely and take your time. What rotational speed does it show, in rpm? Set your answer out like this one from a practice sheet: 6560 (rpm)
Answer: 1450 (rpm)
